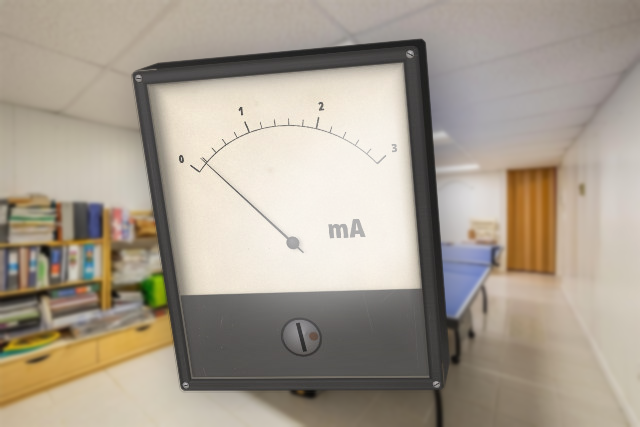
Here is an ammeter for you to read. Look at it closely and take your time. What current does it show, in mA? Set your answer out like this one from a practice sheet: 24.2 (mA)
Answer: 0.2 (mA)
